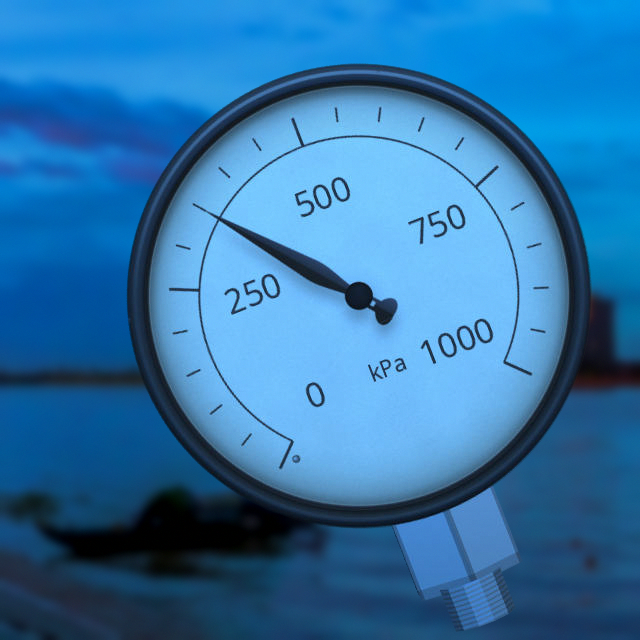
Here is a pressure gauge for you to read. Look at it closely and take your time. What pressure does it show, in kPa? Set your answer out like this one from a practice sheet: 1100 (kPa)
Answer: 350 (kPa)
